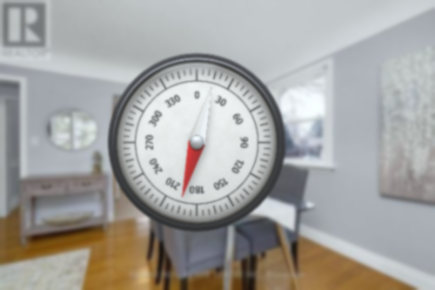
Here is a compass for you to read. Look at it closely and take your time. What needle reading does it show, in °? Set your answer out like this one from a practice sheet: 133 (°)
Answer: 195 (°)
